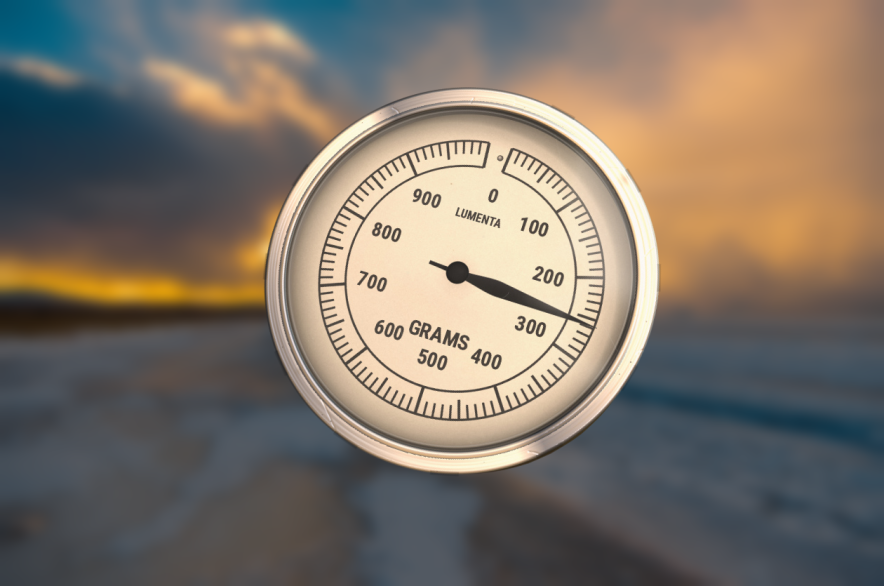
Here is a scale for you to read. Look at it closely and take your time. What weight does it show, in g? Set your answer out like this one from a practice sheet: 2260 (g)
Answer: 260 (g)
